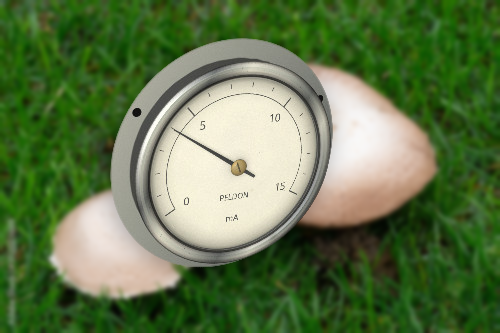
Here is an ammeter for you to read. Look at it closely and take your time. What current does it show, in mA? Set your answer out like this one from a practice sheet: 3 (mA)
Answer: 4 (mA)
